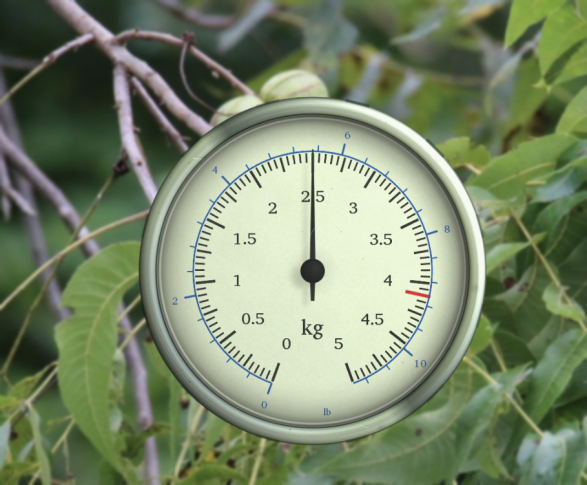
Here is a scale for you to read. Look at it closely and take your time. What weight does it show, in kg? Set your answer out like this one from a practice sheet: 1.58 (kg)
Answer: 2.5 (kg)
